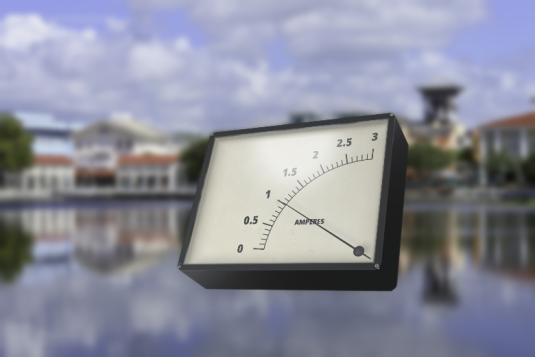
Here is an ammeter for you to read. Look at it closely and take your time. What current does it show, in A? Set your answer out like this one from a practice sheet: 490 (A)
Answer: 1 (A)
